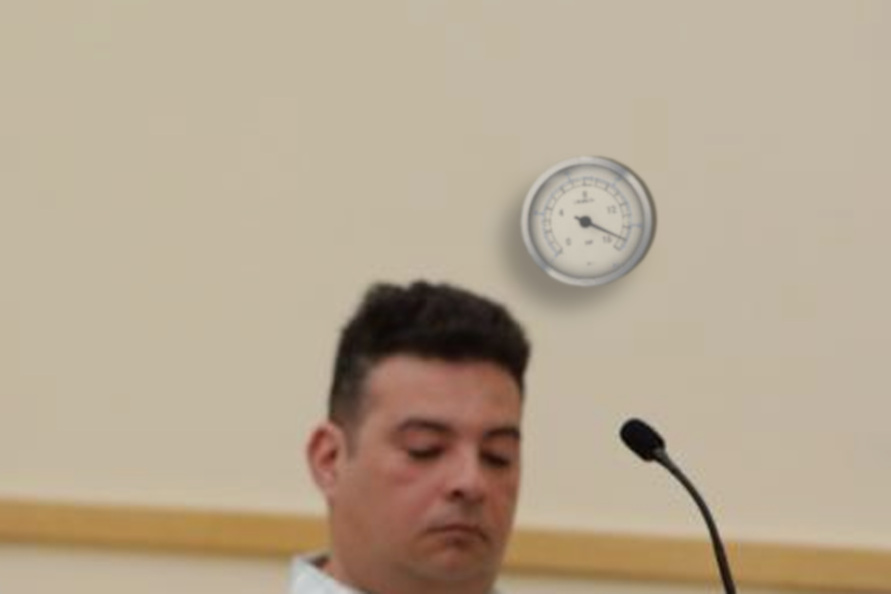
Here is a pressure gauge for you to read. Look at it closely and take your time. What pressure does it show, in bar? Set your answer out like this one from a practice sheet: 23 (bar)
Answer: 15 (bar)
